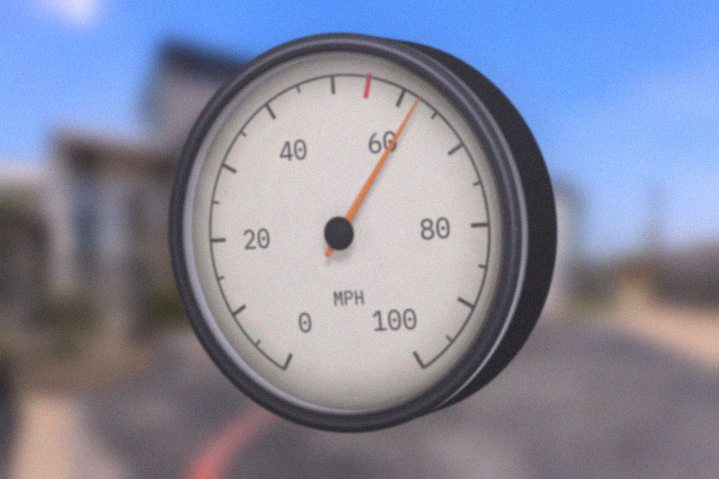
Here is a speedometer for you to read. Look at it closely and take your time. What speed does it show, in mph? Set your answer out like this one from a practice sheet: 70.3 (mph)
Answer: 62.5 (mph)
